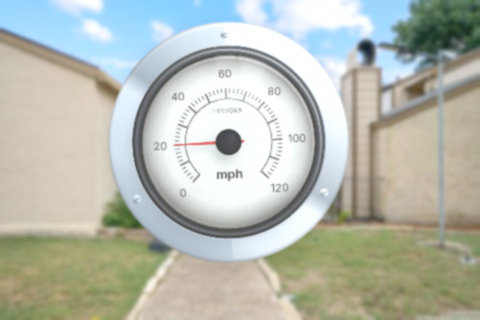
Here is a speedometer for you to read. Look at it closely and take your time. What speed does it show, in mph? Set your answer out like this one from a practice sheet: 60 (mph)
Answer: 20 (mph)
